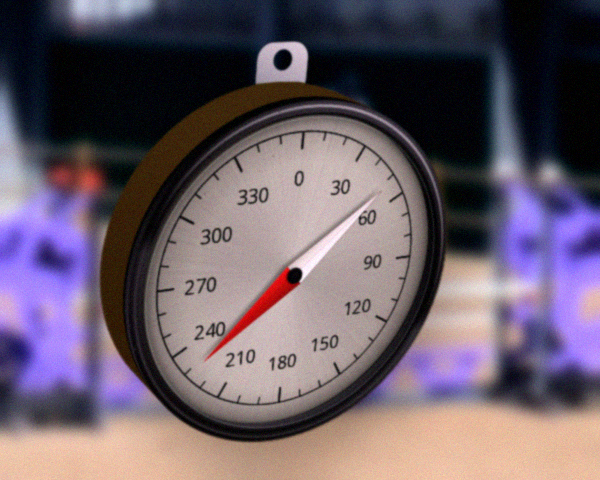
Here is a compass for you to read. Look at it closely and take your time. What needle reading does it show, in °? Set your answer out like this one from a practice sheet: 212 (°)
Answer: 230 (°)
